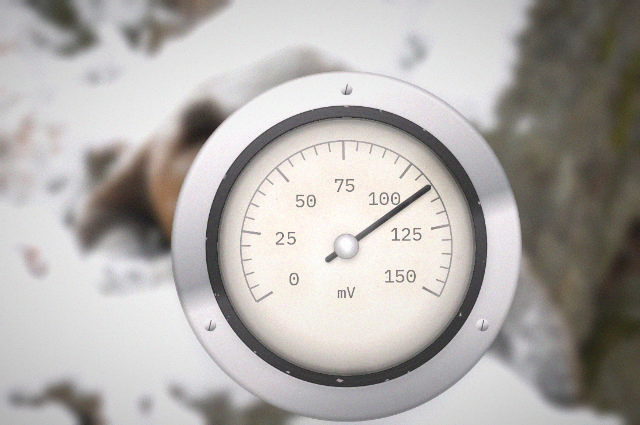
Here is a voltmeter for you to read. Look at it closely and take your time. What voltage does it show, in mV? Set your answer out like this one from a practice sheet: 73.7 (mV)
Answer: 110 (mV)
